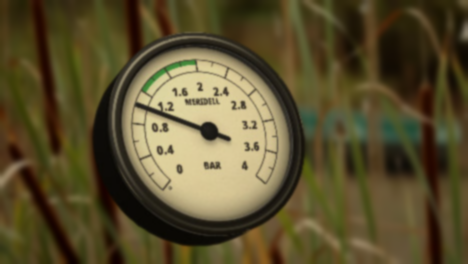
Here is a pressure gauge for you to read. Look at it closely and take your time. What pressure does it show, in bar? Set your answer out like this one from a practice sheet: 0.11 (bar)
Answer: 1 (bar)
